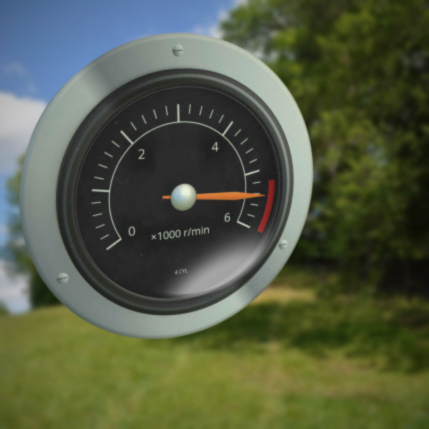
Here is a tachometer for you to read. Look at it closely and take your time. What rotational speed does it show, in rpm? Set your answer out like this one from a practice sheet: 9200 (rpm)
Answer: 5400 (rpm)
